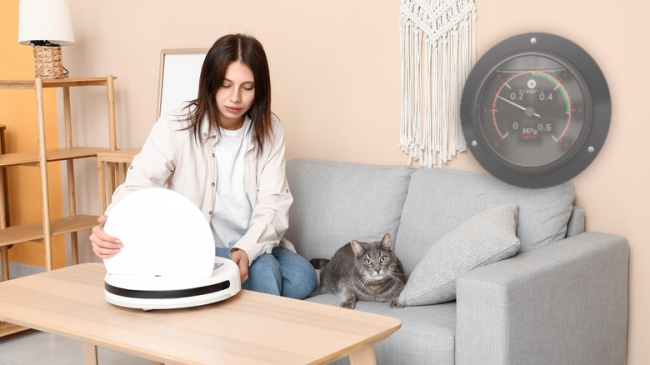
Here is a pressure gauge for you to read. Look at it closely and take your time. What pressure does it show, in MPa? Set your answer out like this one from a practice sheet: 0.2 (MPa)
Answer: 0.15 (MPa)
